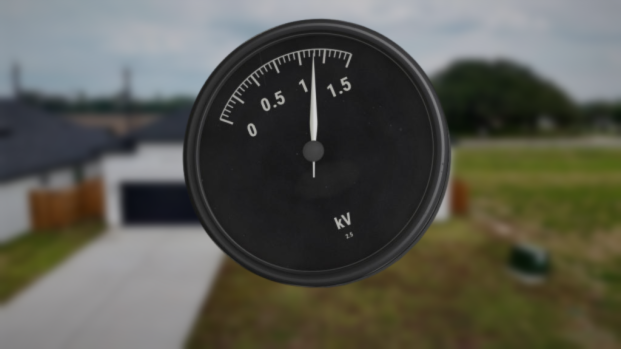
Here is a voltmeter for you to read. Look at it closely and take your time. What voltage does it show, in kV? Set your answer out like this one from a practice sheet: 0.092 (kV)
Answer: 1.15 (kV)
